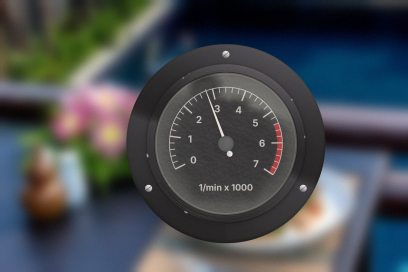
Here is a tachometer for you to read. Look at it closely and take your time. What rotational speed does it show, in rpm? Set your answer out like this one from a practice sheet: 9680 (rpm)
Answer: 2800 (rpm)
